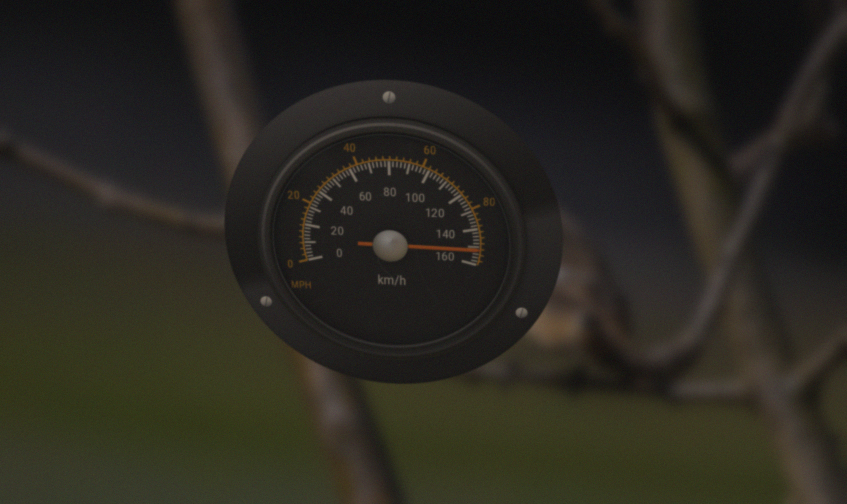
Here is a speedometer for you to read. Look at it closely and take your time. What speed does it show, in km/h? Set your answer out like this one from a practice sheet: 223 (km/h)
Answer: 150 (km/h)
